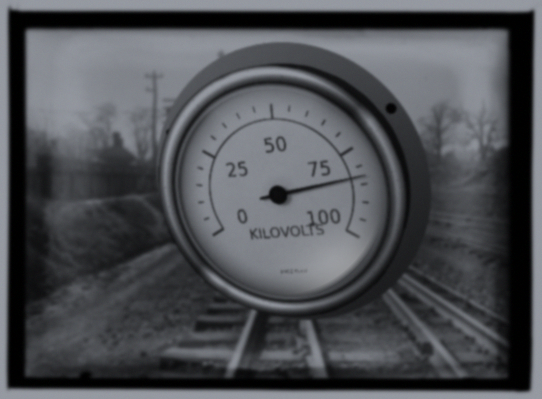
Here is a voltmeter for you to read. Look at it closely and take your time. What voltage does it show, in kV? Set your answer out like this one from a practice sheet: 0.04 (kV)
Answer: 82.5 (kV)
